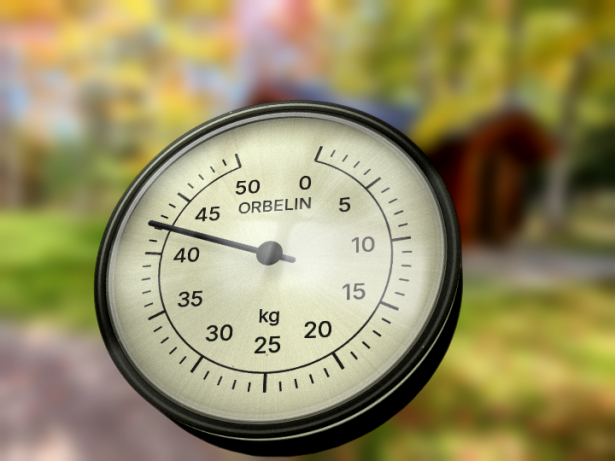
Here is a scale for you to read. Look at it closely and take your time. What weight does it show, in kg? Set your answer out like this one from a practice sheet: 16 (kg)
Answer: 42 (kg)
